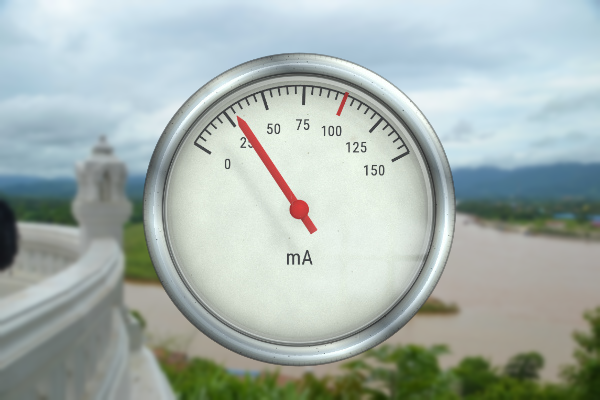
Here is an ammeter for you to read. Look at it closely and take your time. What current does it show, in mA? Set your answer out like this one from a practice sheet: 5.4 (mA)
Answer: 30 (mA)
